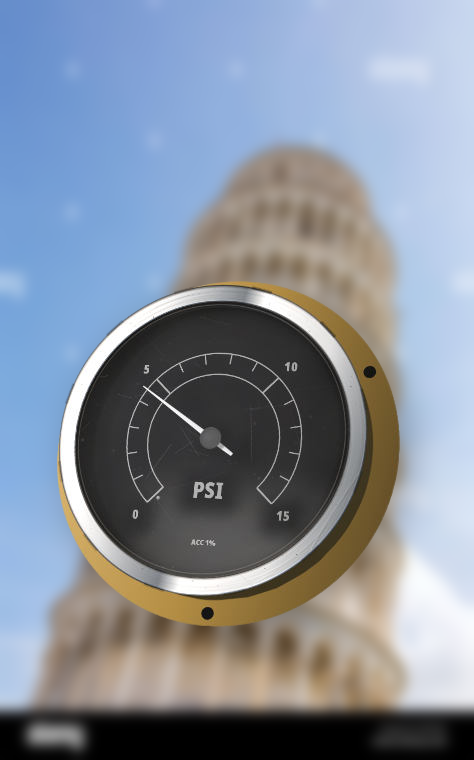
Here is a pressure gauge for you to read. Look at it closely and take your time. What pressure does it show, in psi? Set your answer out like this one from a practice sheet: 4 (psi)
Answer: 4.5 (psi)
